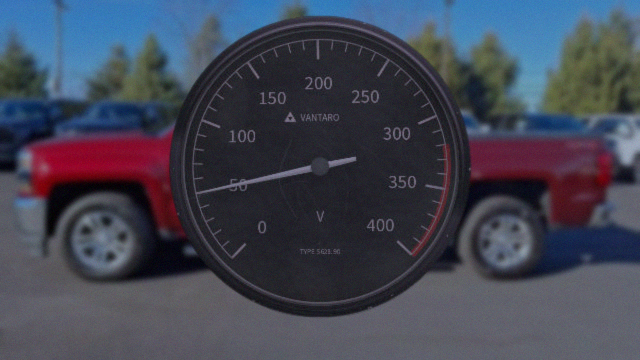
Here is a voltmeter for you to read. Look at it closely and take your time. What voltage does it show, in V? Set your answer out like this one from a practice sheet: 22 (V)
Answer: 50 (V)
